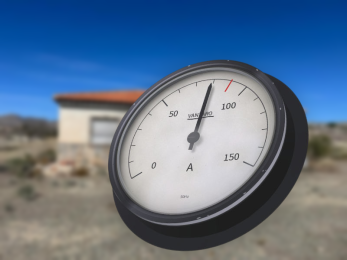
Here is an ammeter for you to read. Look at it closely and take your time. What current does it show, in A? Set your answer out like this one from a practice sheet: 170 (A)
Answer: 80 (A)
